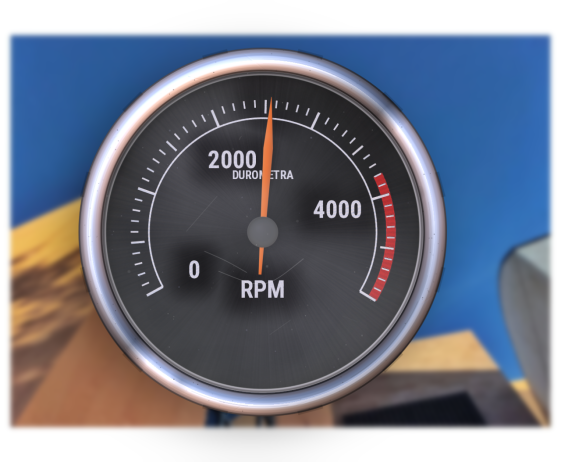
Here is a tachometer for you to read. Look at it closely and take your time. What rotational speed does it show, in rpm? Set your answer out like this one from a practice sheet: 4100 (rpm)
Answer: 2550 (rpm)
